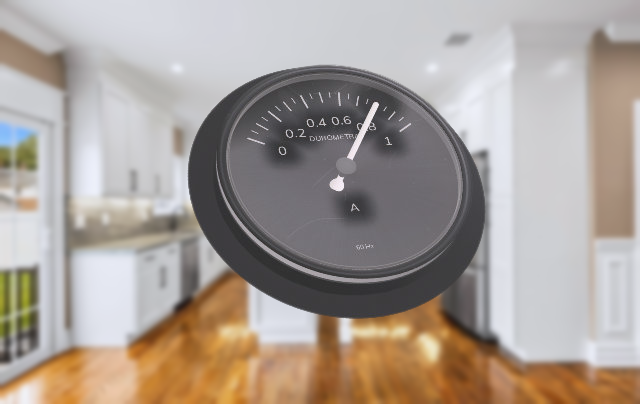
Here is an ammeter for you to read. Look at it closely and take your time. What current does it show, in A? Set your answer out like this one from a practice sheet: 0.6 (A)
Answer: 0.8 (A)
